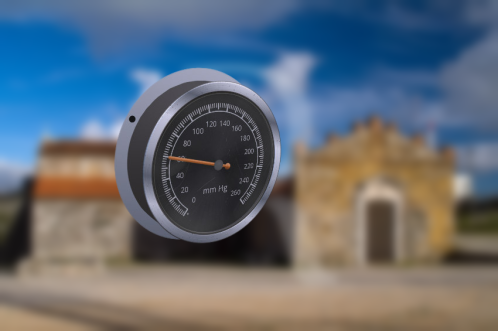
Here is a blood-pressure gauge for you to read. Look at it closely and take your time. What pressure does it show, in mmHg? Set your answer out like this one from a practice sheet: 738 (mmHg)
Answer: 60 (mmHg)
